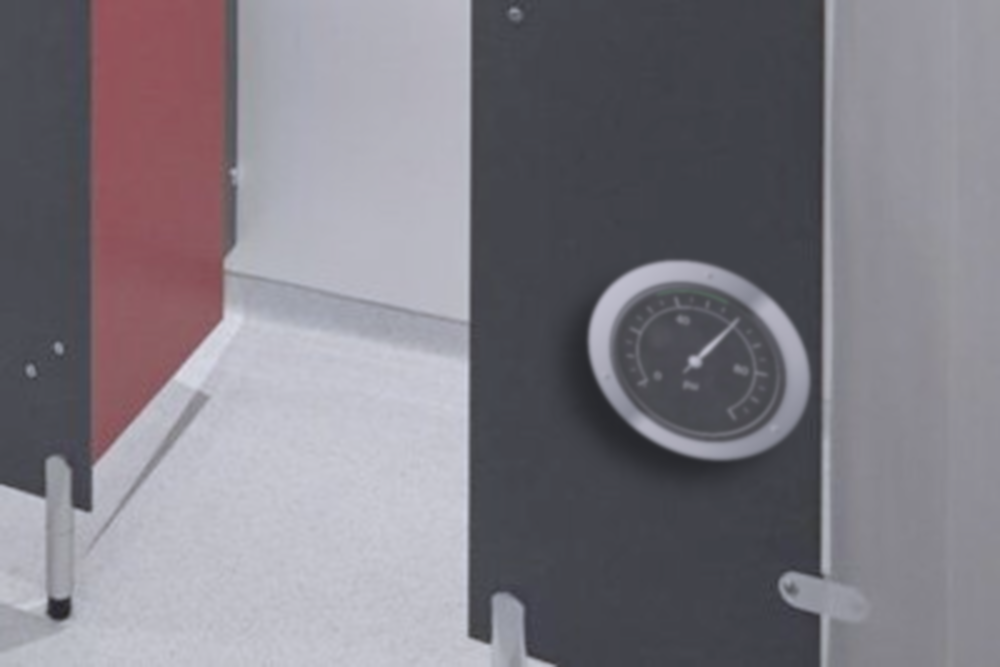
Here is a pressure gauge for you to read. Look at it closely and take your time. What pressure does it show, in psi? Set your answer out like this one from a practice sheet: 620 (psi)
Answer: 60 (psi)
